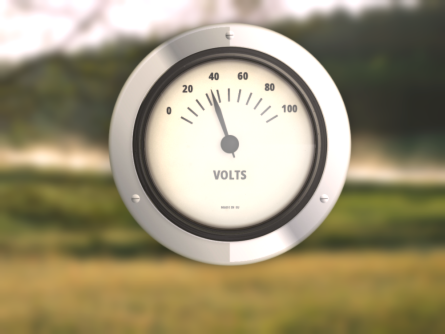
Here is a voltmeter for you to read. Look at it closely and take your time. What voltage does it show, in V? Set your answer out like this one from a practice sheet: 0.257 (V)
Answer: 35 (V)
